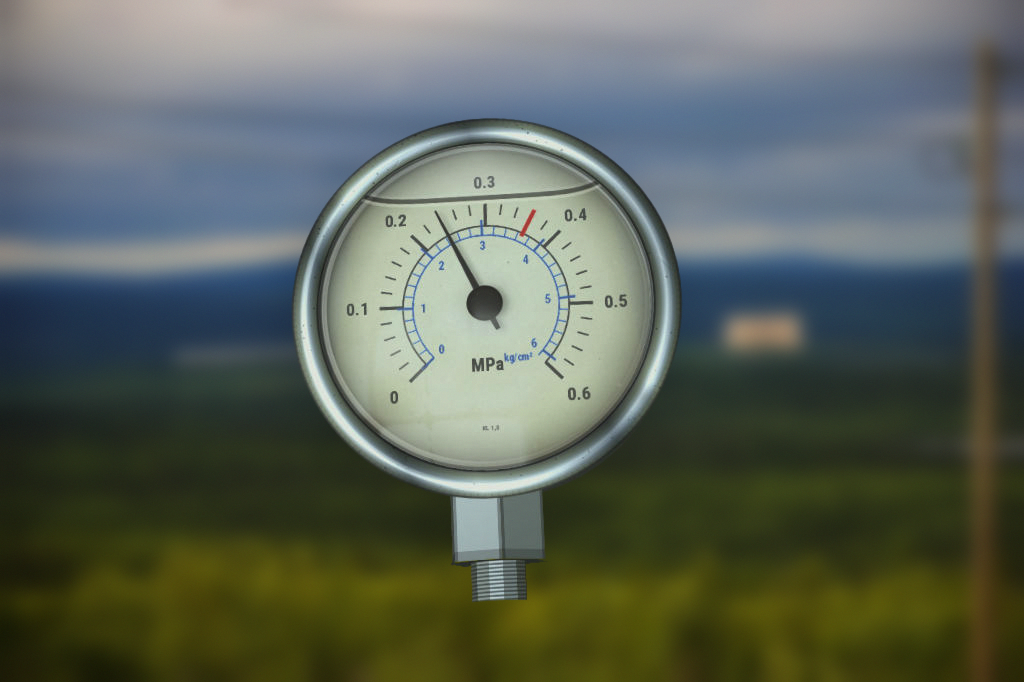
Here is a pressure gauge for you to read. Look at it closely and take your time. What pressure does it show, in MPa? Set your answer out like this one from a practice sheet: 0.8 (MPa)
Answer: 0.24 (MPa)
